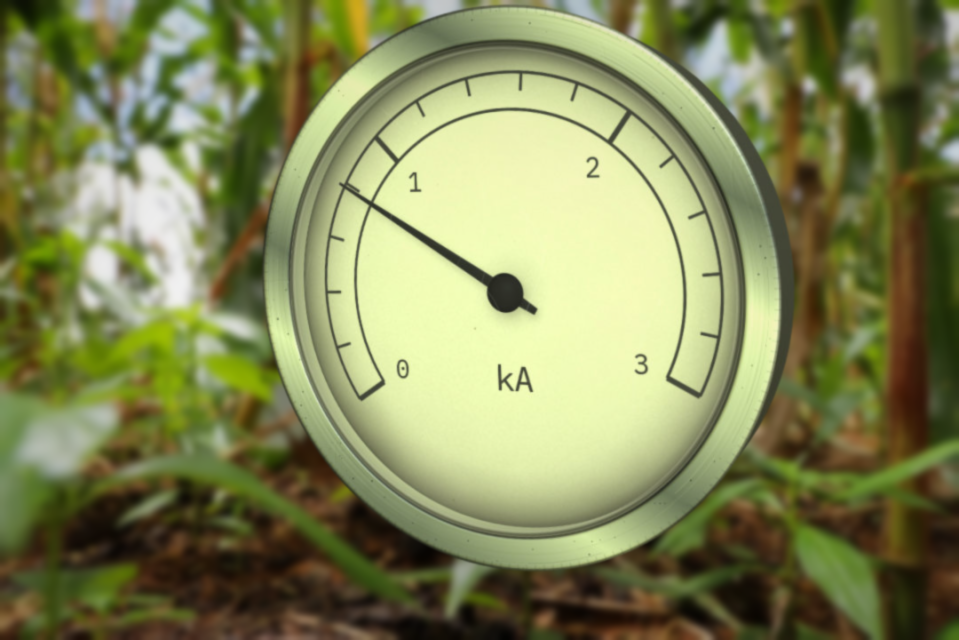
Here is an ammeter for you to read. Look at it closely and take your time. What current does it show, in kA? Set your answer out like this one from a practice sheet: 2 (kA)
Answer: 0.8 (kA)
